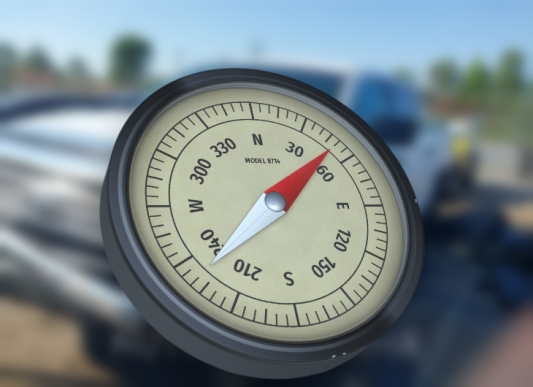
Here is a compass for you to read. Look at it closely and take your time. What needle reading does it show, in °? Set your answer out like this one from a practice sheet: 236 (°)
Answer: 50 (°)
